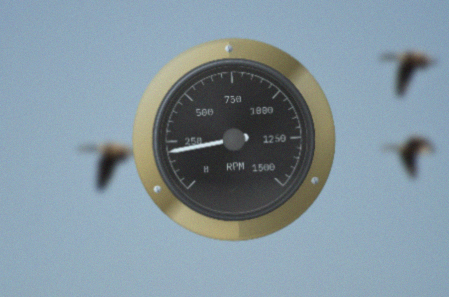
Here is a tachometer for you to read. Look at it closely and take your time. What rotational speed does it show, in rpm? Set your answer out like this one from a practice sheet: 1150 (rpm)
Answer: 200 (rpm)
